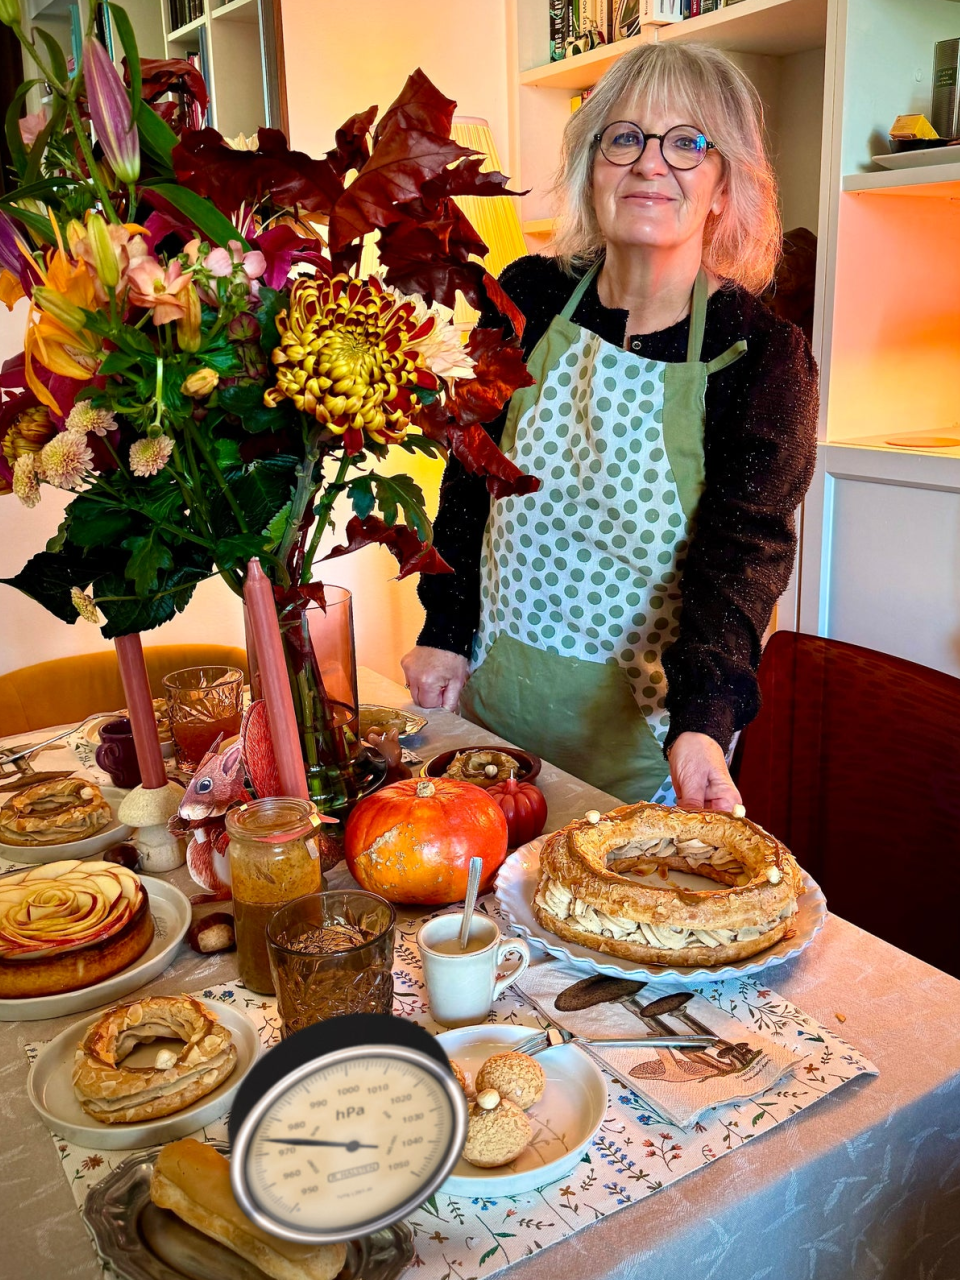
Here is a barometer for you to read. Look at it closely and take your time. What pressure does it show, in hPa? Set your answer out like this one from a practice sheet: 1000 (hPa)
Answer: 975 (hPa)
